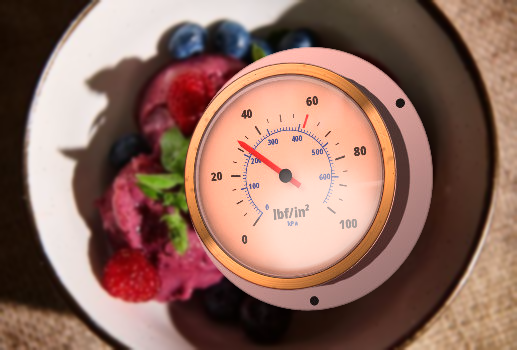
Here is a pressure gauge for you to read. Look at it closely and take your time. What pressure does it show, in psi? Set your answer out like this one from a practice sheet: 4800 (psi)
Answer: 32.5 (psi)
